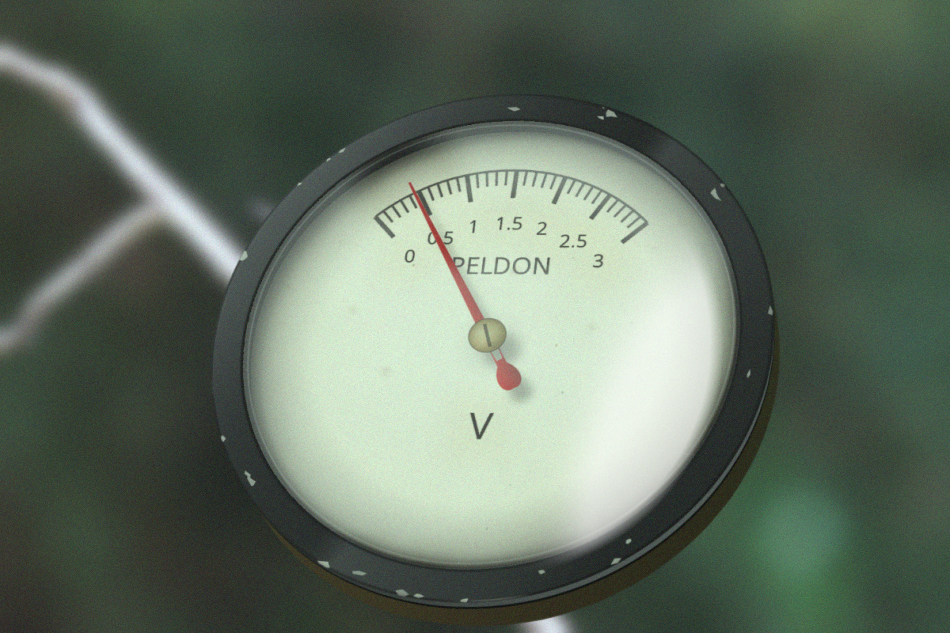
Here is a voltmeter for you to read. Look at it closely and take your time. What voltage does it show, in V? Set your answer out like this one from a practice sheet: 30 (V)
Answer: 0.45 (V)
